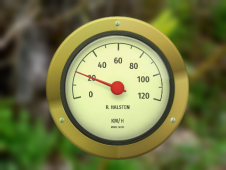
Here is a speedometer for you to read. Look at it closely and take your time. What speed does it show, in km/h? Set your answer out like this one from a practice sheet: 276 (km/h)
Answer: 20 (km/h)
